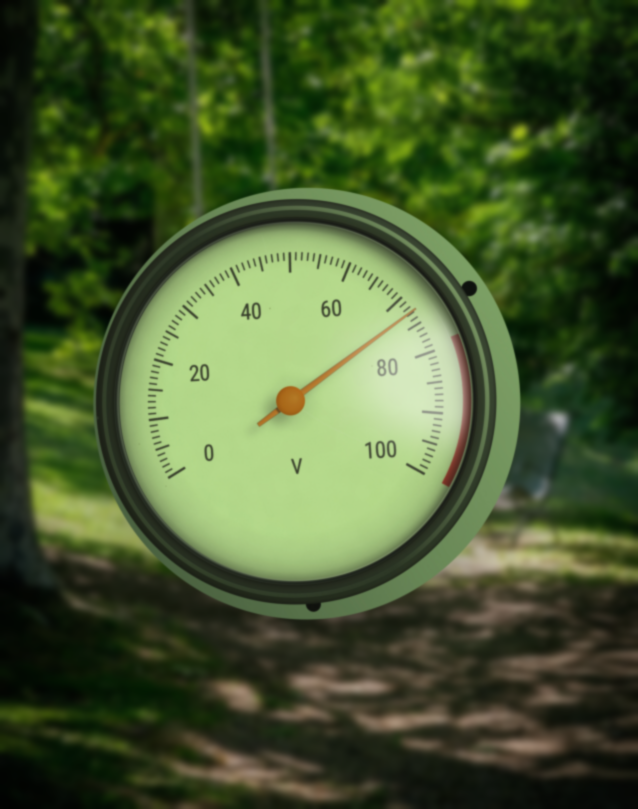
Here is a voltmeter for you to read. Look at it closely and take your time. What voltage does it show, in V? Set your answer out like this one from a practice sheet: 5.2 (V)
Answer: 73 (V)
